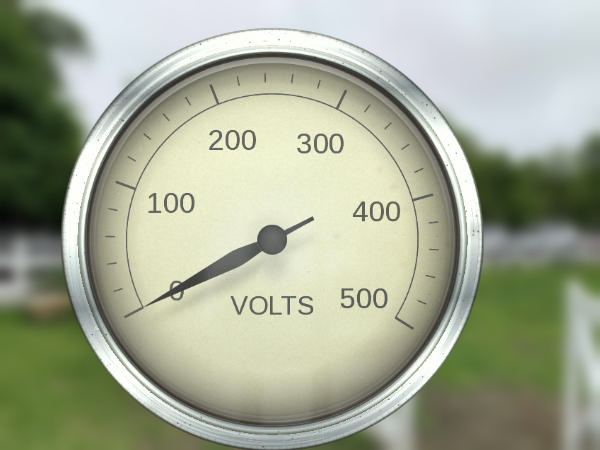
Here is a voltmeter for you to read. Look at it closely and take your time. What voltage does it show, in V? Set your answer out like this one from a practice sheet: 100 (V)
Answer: 0 (V)
